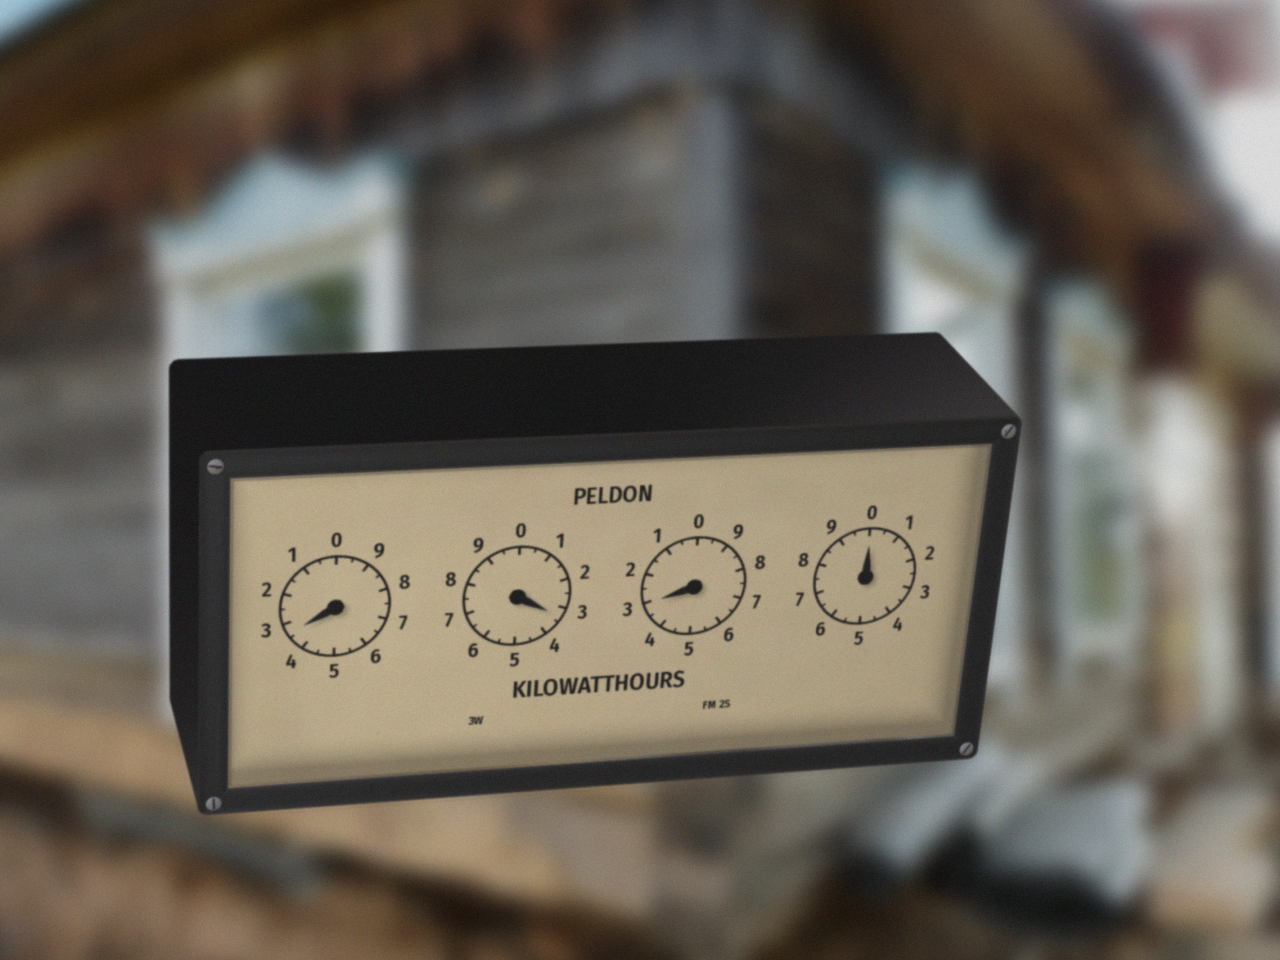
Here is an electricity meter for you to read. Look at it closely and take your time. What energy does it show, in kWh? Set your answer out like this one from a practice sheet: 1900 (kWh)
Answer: 3330 (kWh)
